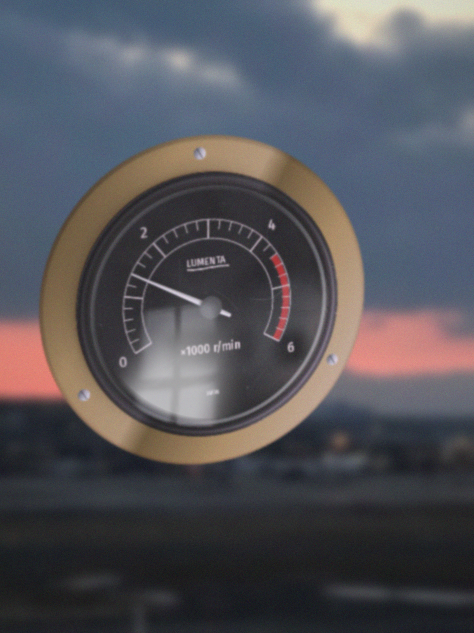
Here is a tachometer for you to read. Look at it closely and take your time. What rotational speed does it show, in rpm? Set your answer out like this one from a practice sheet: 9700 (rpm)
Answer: 1400 (rpm)
